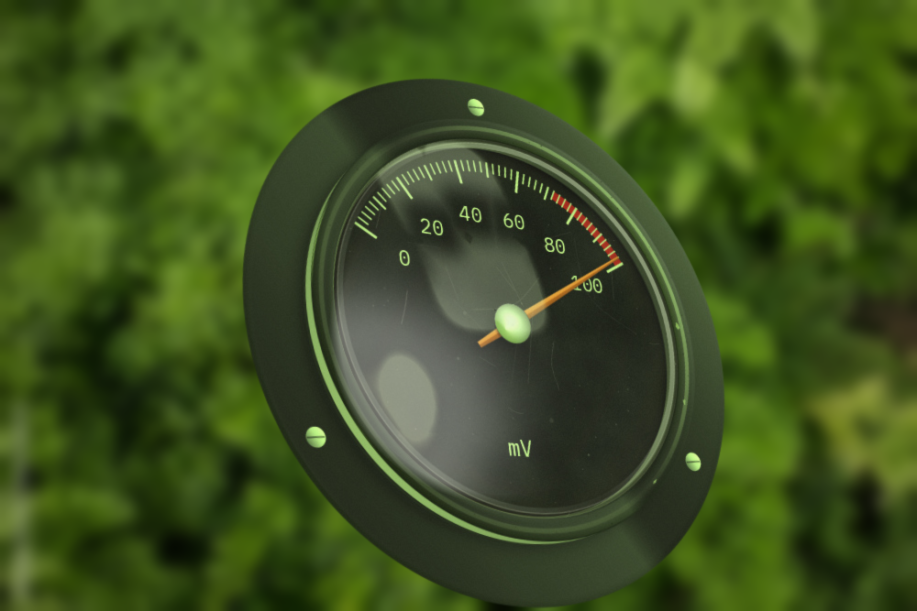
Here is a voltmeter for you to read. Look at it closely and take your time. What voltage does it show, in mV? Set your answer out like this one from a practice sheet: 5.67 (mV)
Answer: 98 (mV)
